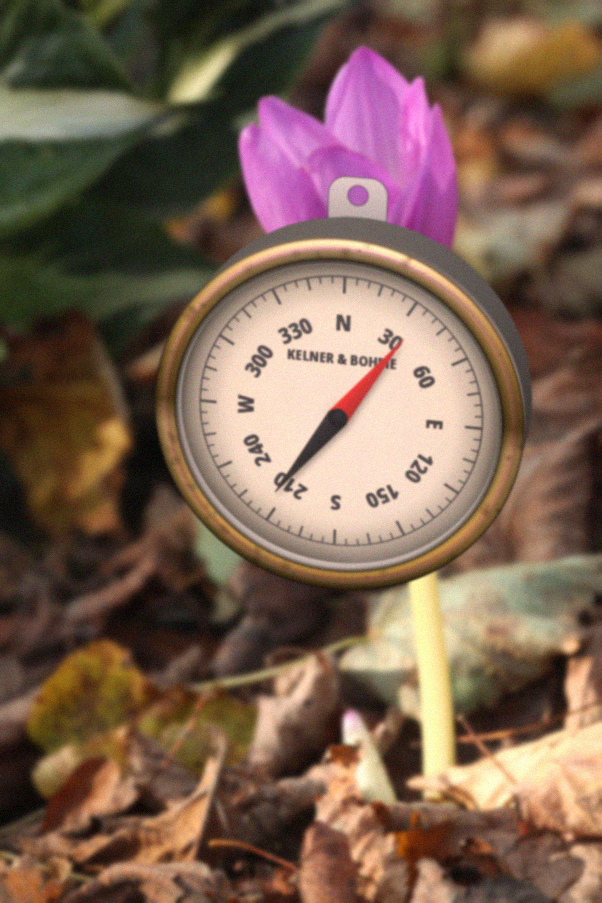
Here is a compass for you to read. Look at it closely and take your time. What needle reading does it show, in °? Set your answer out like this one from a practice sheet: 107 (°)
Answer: 35 (°)
